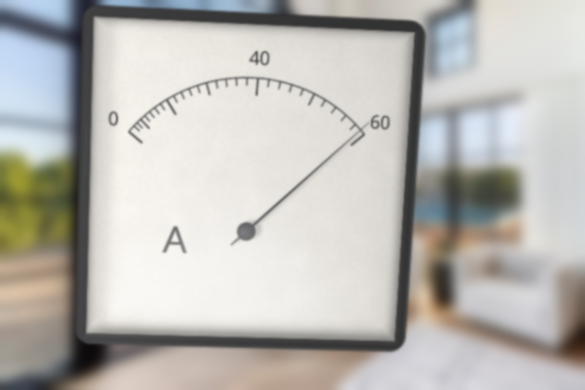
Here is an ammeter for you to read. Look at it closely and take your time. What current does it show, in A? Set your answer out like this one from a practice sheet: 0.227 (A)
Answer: 59 (A)
